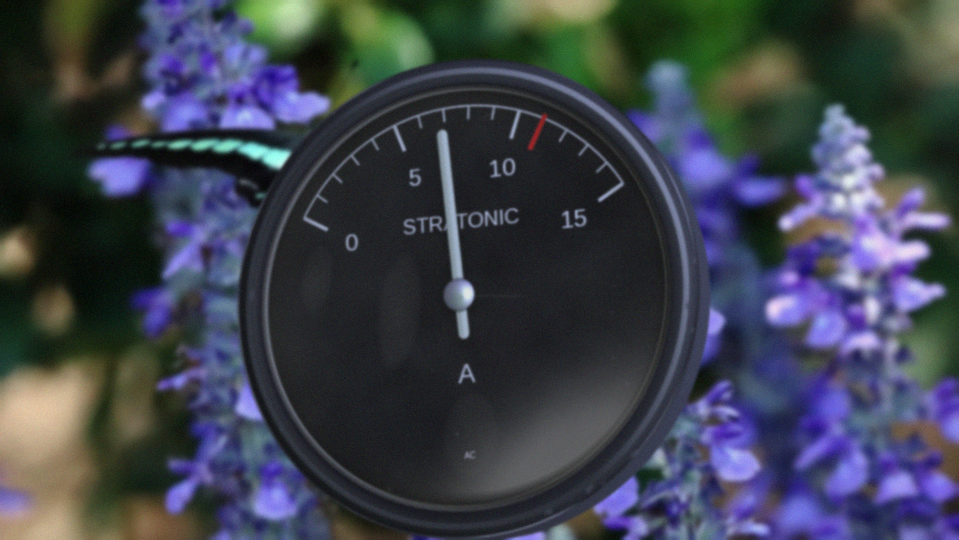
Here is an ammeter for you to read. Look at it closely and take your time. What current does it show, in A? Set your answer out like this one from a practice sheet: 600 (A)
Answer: 7 (A)
